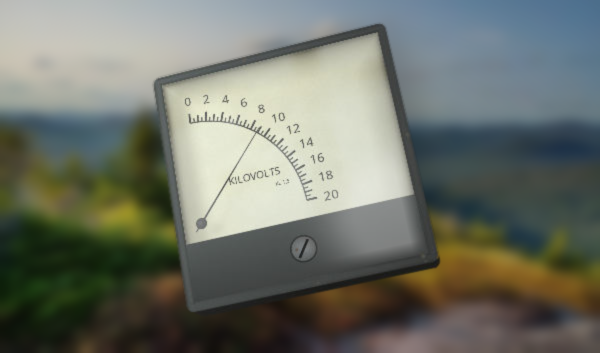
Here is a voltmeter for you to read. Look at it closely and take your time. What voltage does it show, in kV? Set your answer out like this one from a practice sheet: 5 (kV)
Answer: 9 (kV)
